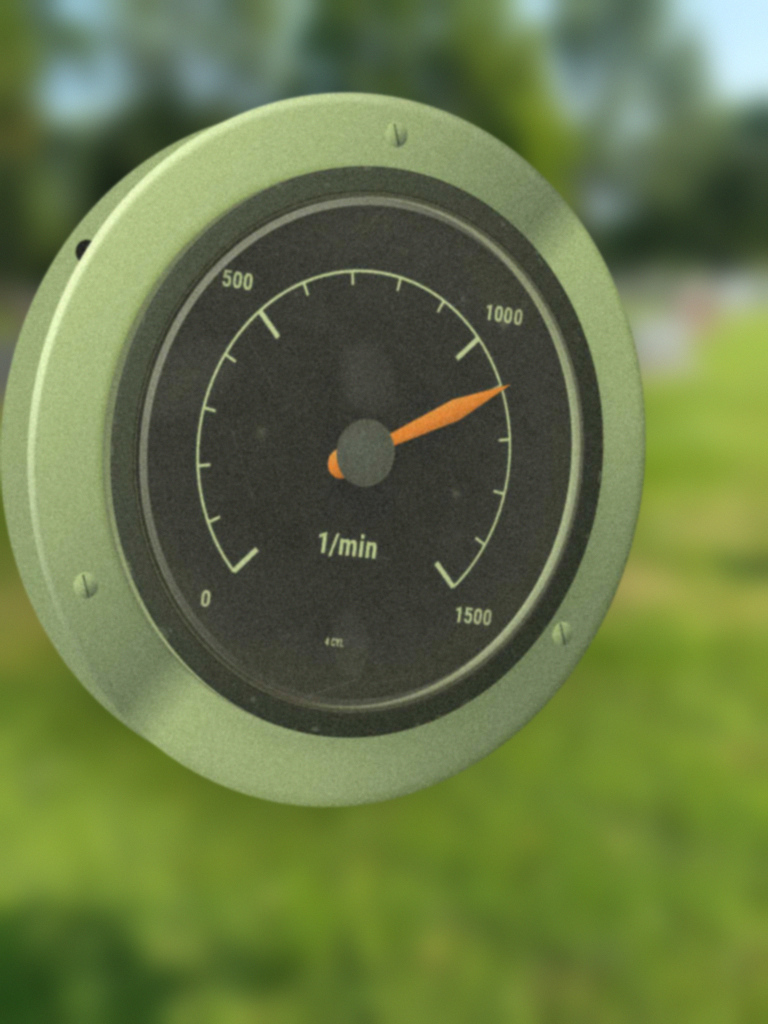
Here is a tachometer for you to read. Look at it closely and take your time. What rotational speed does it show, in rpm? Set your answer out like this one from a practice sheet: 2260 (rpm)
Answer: 1100 (rpm)
